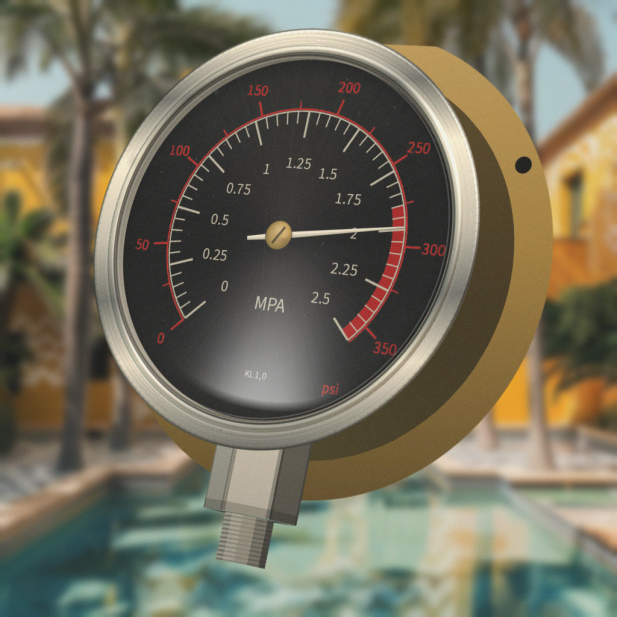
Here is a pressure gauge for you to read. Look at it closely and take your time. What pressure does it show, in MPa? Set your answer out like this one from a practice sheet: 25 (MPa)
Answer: 2 (MPa)
